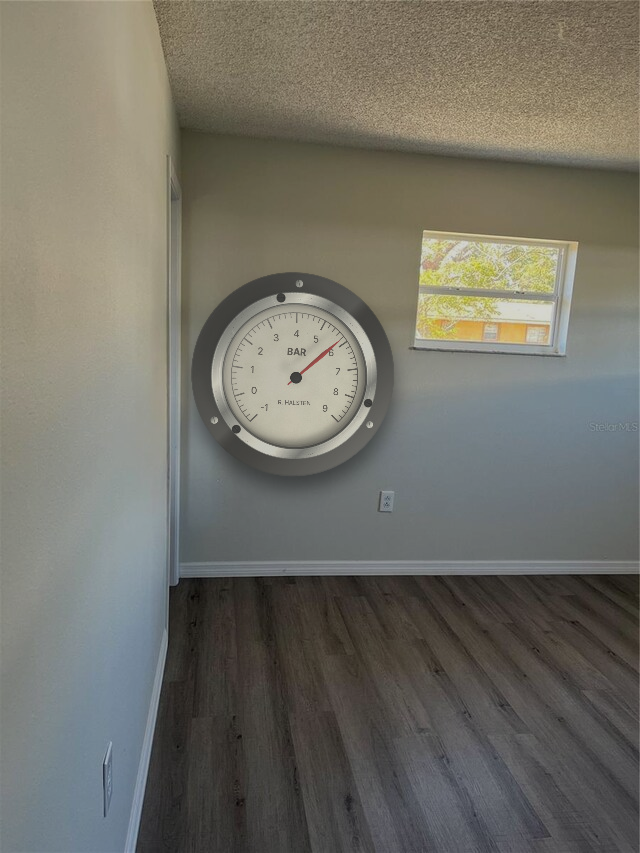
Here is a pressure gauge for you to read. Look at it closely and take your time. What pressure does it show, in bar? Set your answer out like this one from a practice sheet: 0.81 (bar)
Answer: 5.8 (bar)
